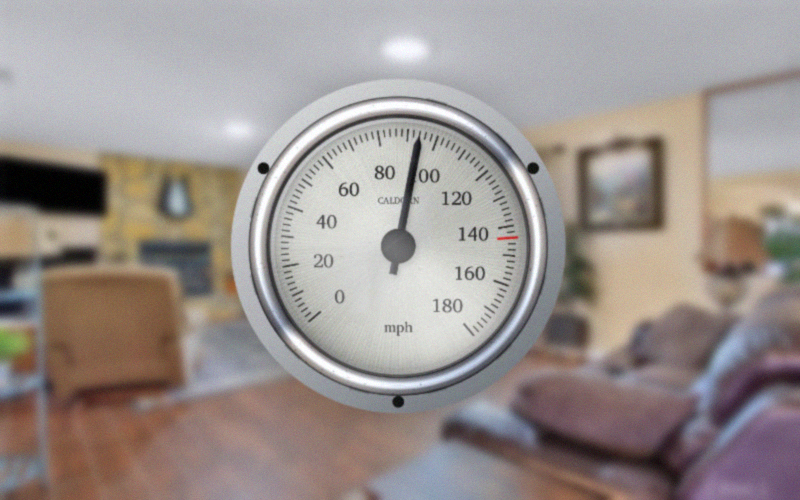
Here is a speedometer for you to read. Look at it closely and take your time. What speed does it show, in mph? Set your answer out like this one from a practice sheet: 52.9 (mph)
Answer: 94 (mph)
